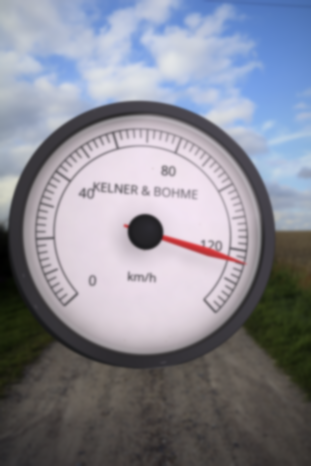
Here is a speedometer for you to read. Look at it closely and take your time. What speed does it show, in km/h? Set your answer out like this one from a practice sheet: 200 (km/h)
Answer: 124 (km/h)
